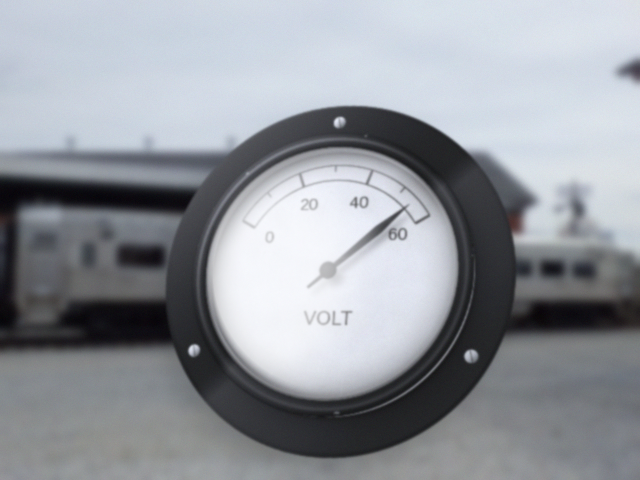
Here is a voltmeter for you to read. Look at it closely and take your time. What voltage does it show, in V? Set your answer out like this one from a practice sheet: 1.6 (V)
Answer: 55 (V)
